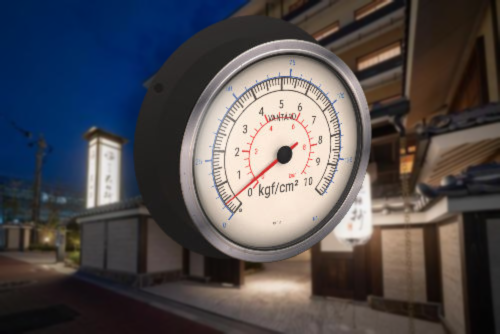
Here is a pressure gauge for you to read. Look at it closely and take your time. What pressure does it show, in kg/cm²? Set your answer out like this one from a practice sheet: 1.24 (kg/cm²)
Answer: 0.5 (kg/cm²)
